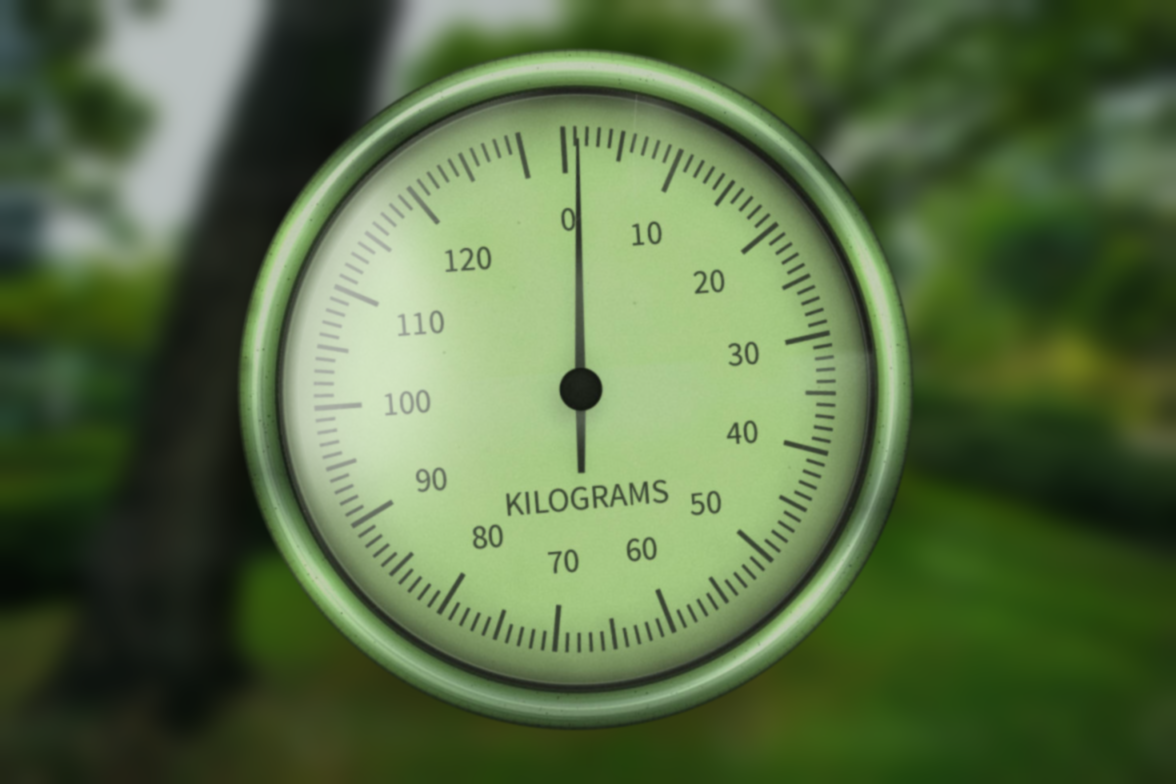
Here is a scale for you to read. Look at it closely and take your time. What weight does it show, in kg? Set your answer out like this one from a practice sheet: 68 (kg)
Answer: 1 (kg)
